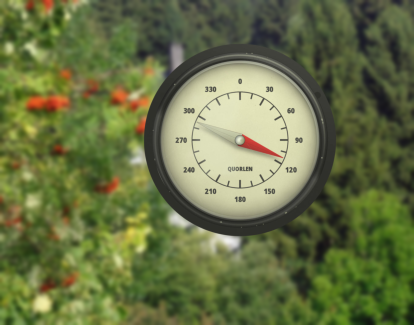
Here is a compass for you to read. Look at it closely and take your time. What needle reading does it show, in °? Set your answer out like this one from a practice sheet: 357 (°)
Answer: 112.5 (°)
